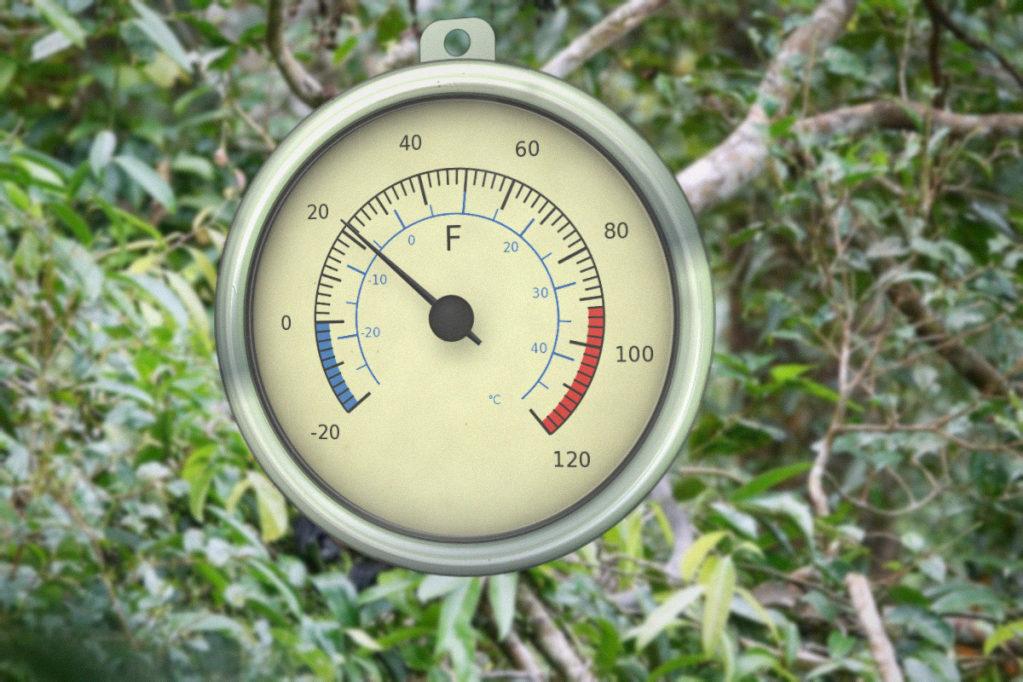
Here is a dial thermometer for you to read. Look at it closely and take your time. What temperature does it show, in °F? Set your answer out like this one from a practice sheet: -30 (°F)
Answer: 22 (°F)
